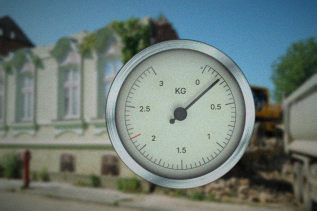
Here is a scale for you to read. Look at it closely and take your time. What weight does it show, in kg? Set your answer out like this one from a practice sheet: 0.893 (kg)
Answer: 0.2 (kg)
